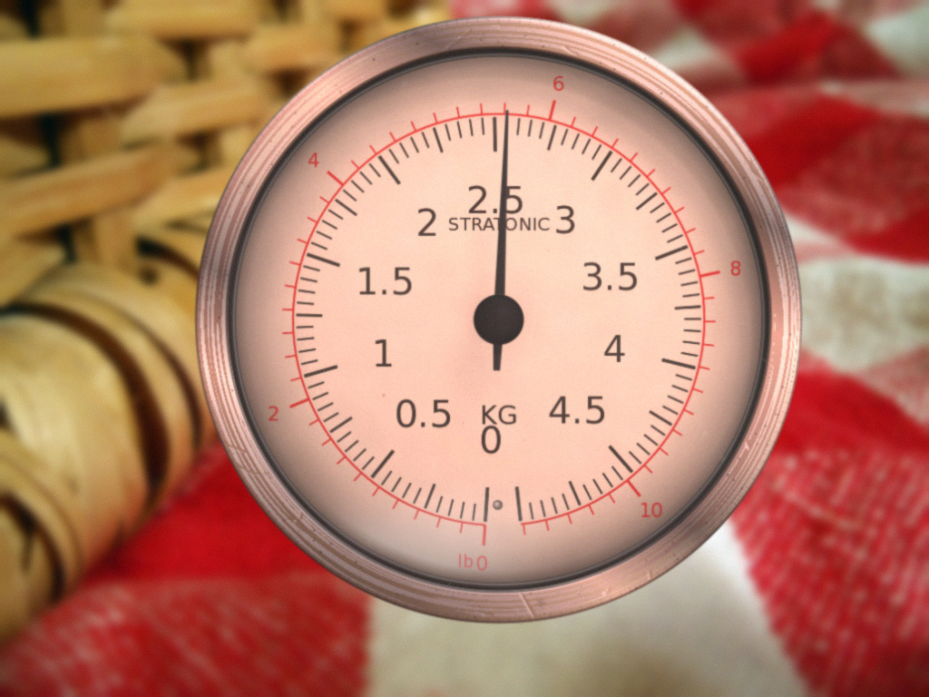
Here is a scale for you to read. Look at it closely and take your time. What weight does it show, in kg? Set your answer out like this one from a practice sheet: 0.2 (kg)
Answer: 2.55 (kg)
